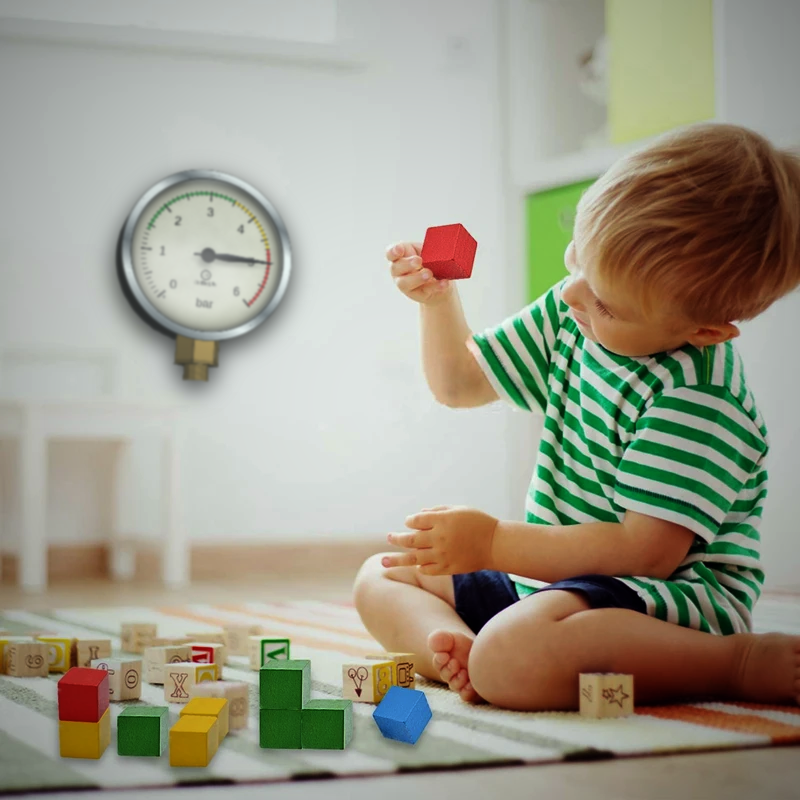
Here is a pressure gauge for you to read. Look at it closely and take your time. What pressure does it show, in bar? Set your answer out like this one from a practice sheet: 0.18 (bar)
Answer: 5 (bar)
